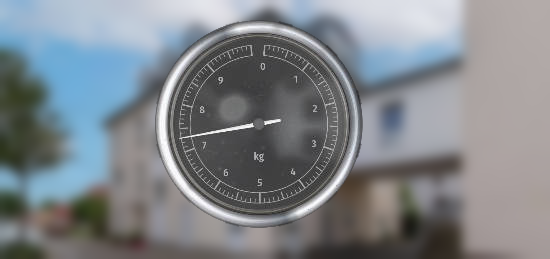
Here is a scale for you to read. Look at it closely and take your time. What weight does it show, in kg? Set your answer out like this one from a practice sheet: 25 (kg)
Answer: 7.3 (kg)
